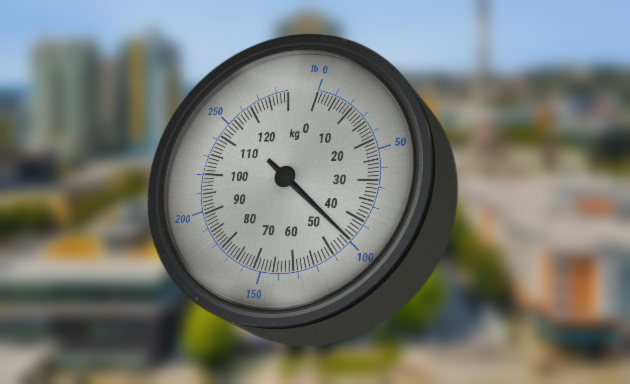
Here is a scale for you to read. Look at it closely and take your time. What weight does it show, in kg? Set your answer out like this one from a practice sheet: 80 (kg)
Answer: 45 (kg)
